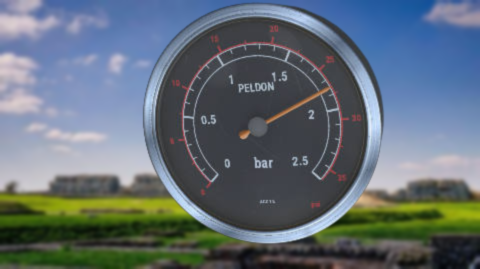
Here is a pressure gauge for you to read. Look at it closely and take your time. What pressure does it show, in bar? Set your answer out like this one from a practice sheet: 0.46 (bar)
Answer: 1.85 (bar)
